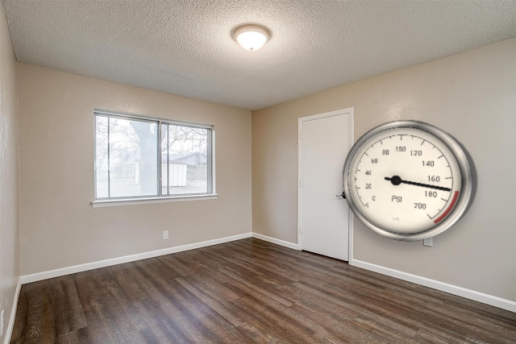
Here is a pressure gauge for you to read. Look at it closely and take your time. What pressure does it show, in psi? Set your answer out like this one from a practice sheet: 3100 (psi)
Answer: 170 (psi)
